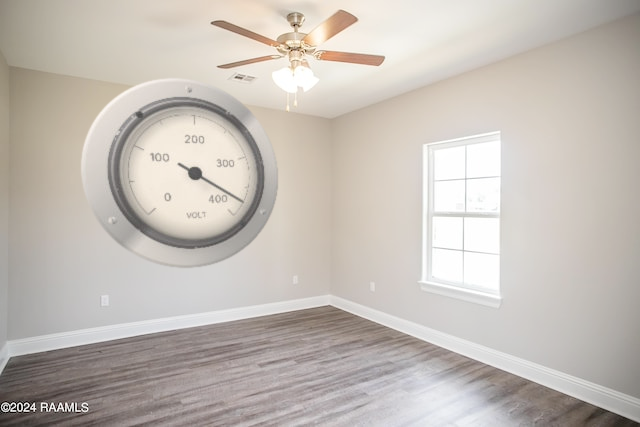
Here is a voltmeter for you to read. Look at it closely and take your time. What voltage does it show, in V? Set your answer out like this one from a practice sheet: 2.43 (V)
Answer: 375 (V)
